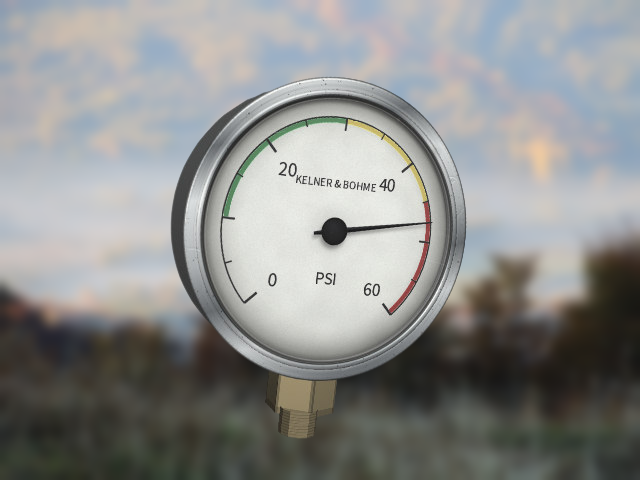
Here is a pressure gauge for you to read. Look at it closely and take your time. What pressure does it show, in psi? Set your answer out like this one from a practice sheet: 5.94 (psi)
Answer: 47.5 (psi)
